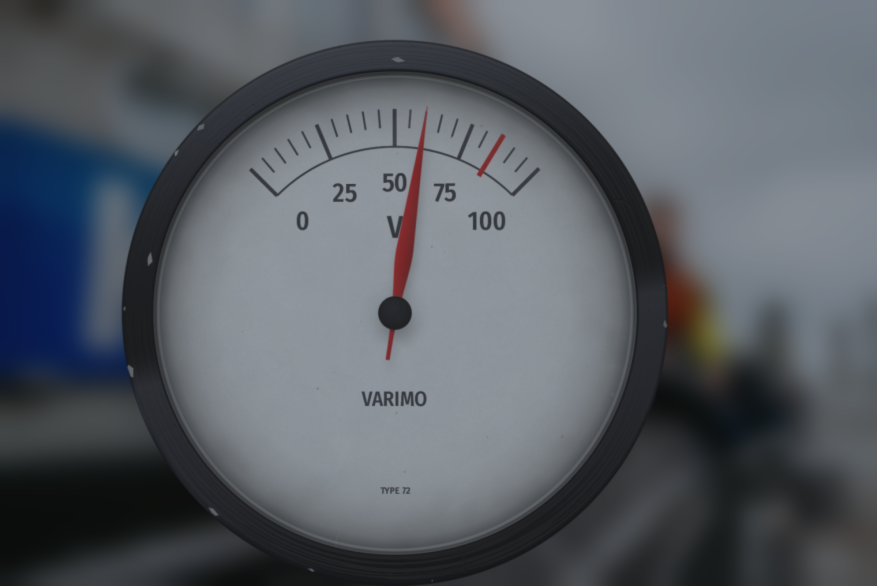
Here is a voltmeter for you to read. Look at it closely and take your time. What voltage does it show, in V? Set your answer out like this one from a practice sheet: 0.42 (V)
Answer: 60 (V)
